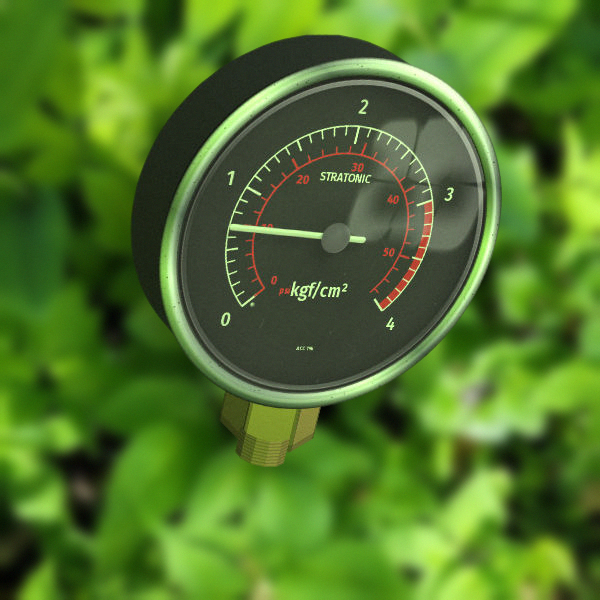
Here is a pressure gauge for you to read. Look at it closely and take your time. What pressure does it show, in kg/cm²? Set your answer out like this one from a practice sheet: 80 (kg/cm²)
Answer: 0.7 (kg/cm²)
